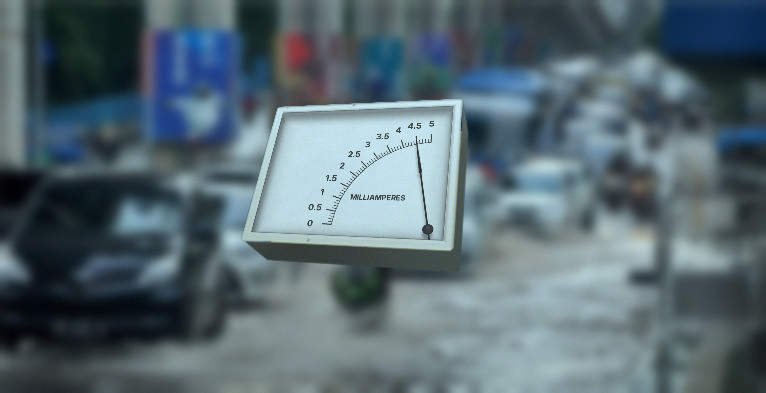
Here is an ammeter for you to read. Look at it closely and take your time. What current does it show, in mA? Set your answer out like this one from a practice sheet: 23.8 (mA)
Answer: 4.5 (mA)
